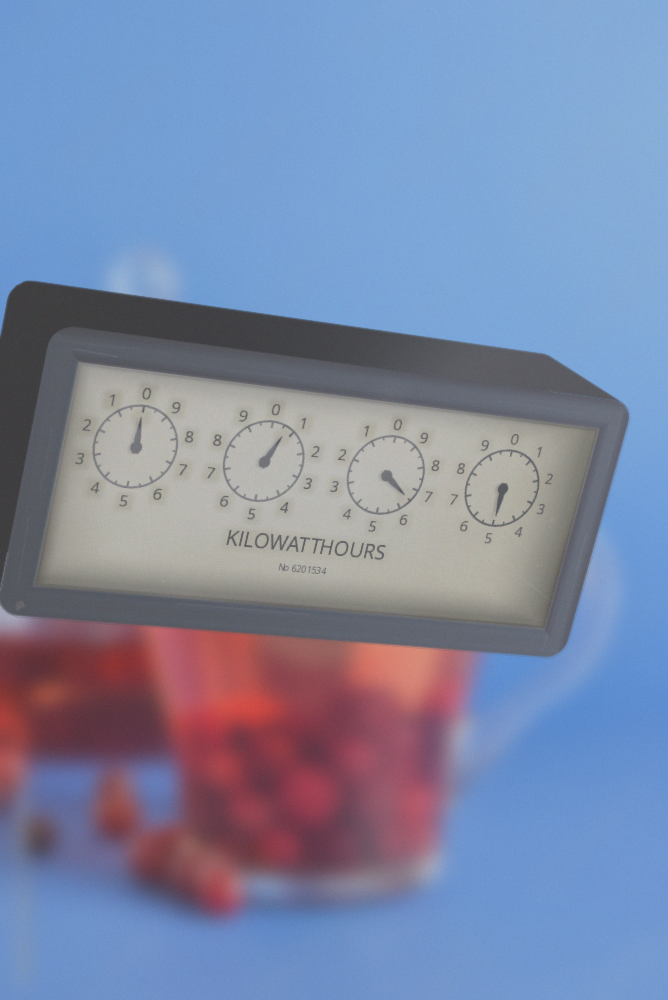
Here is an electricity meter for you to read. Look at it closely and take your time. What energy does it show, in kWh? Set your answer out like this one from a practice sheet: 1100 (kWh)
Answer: 65 (kWh)
